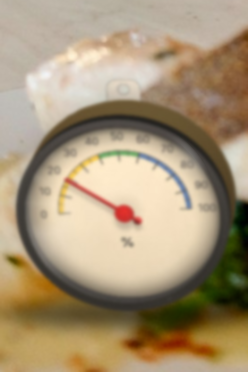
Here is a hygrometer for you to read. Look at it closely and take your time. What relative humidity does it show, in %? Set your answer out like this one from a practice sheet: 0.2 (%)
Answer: 20 (%)
